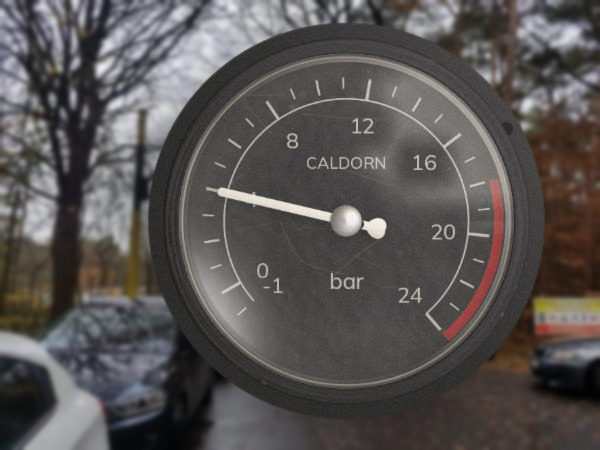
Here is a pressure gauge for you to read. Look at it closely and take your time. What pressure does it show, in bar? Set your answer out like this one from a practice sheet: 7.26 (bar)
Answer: 4 (bar)
